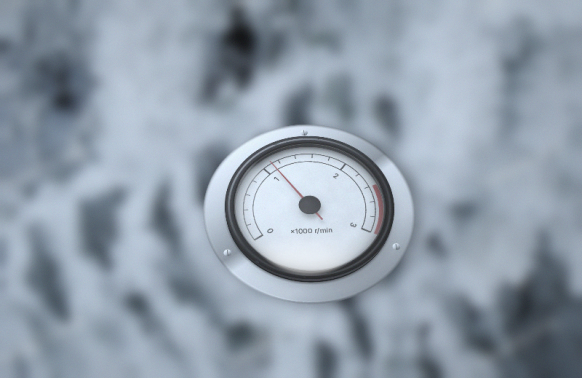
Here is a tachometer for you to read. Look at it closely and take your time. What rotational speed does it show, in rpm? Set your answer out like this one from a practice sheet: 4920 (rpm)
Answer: 1100 (rpm)
